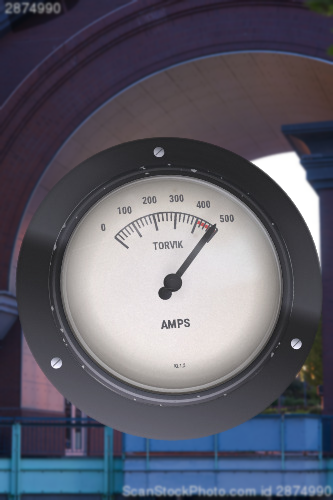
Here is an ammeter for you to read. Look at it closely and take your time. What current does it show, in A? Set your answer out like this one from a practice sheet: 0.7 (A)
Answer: 480 (A)
